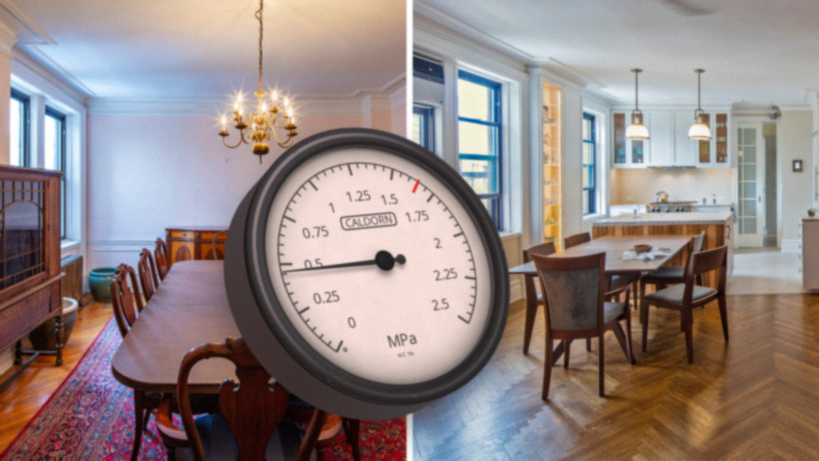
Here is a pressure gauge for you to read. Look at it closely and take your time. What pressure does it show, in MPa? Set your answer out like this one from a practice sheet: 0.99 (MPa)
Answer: 0.45 (MPa)
